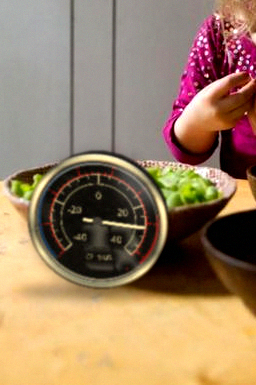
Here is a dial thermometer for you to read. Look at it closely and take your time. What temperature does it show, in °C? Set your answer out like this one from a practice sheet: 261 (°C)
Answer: 28 (°C)
